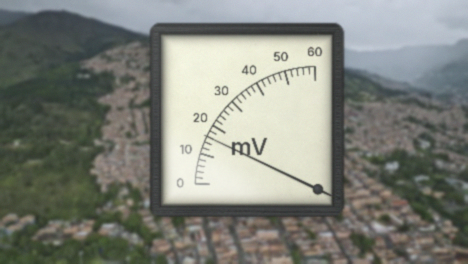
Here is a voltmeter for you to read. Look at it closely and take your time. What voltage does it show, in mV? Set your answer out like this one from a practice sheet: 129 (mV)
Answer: 16 (mV)
